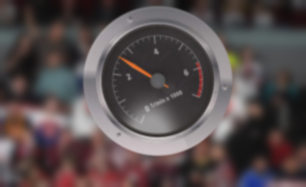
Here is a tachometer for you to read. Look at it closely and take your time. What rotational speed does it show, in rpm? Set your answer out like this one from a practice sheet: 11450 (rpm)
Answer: 2600 (rpm)
